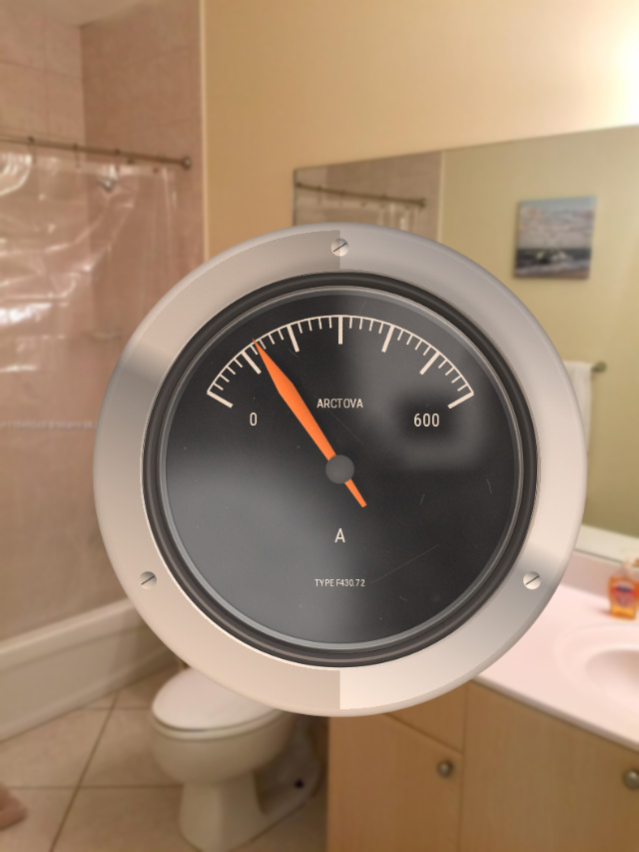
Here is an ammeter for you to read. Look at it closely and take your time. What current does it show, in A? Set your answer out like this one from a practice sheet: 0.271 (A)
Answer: 130 (A)
